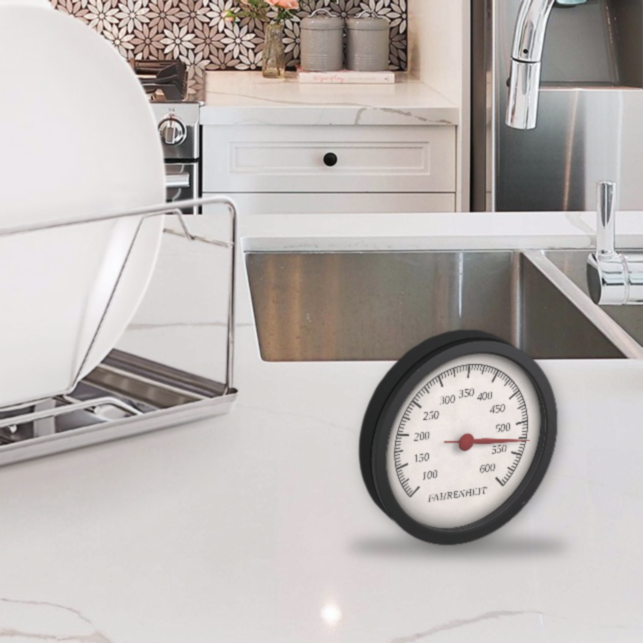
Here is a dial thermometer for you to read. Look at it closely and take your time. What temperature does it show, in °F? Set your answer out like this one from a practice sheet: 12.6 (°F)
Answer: 525 (°F)
